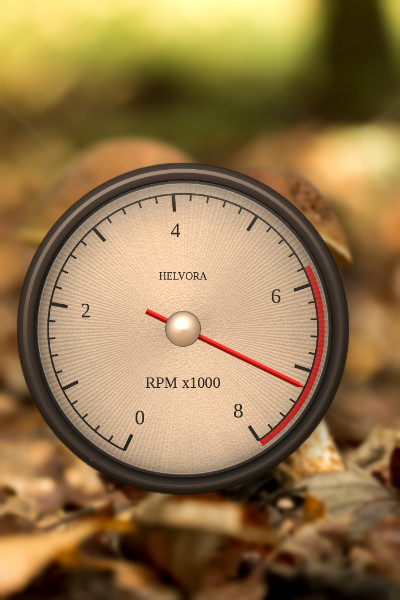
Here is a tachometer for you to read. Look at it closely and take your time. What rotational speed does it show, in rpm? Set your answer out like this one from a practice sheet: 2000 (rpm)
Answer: 7200 (rpm)
